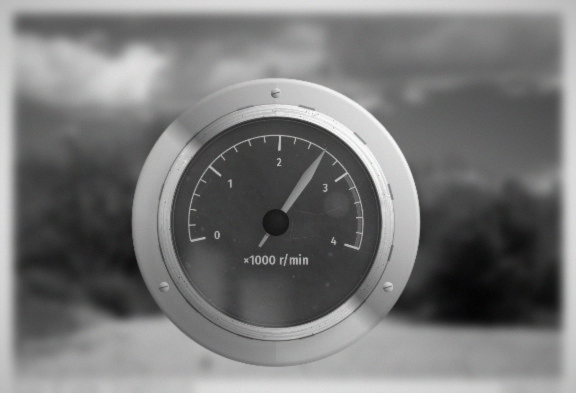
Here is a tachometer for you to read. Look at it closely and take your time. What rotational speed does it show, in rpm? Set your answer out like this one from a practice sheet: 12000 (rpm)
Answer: 2600 (rpm)
